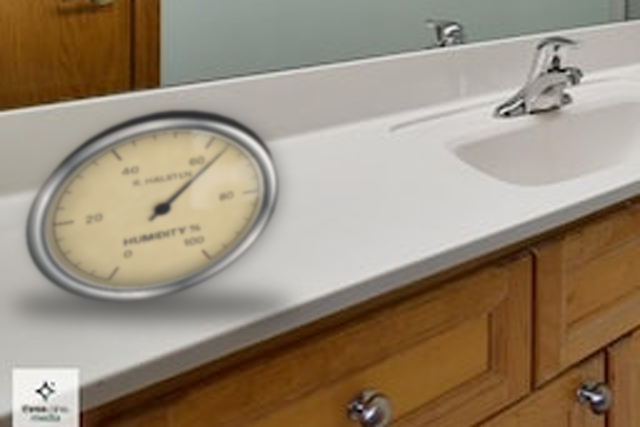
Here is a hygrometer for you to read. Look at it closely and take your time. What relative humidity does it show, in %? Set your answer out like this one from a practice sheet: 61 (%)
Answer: 64 (%)
